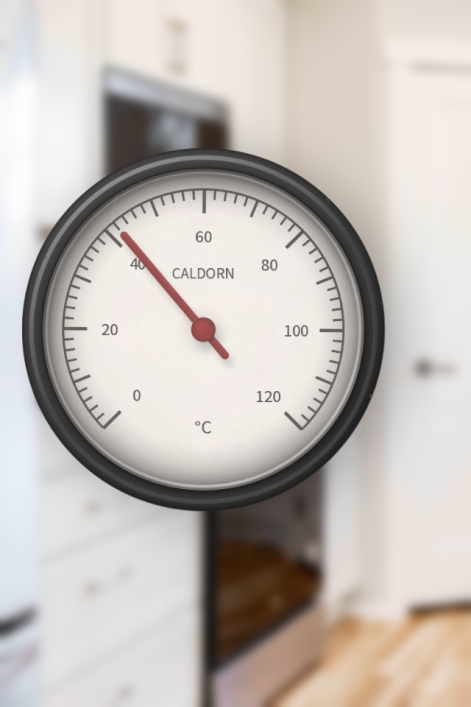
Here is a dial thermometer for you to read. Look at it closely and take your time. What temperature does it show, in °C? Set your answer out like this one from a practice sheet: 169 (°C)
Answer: 42 (°C)
